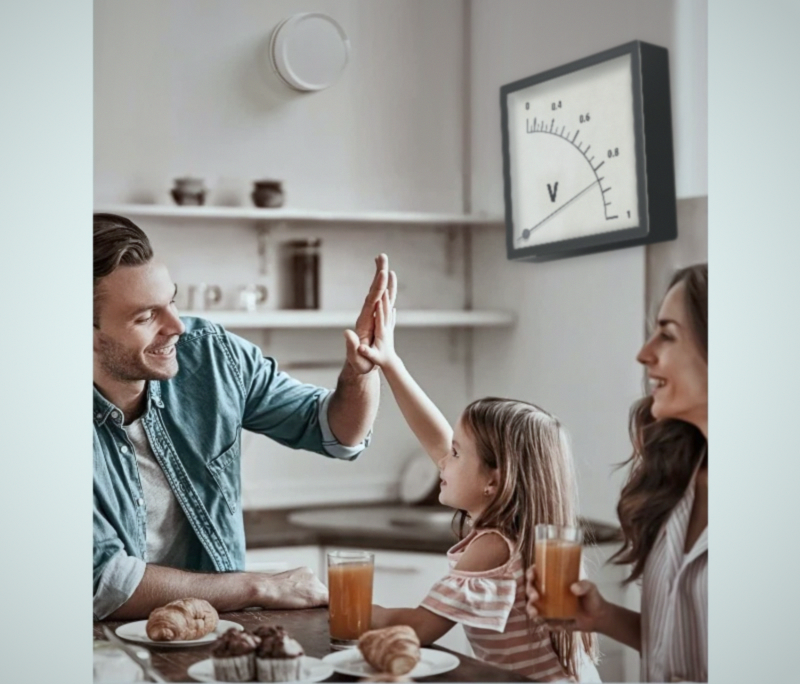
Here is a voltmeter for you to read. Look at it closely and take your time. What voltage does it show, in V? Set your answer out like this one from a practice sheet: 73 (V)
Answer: 0.85 (V)
